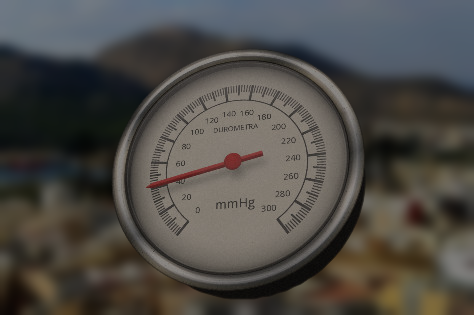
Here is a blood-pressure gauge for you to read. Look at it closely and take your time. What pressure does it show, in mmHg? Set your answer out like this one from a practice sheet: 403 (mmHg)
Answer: 40 (mmHg)
